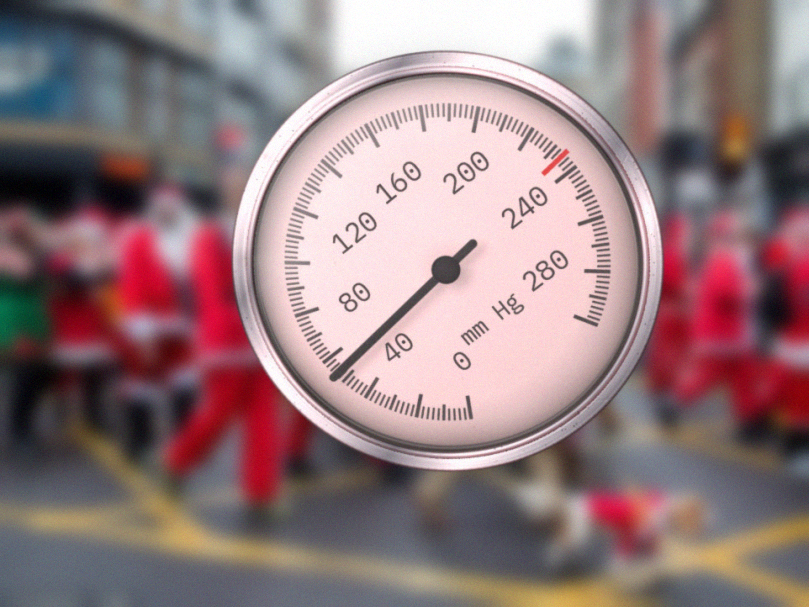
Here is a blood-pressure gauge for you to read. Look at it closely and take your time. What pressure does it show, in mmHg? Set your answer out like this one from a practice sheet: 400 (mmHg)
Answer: 54 (mmHg)
